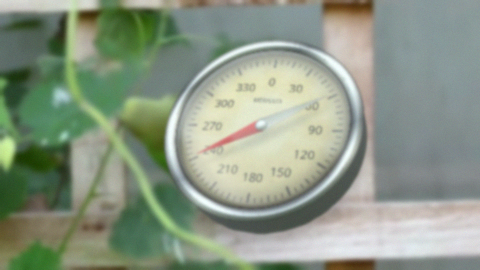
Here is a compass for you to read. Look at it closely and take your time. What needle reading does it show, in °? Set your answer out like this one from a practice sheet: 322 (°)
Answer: 240 (°)
